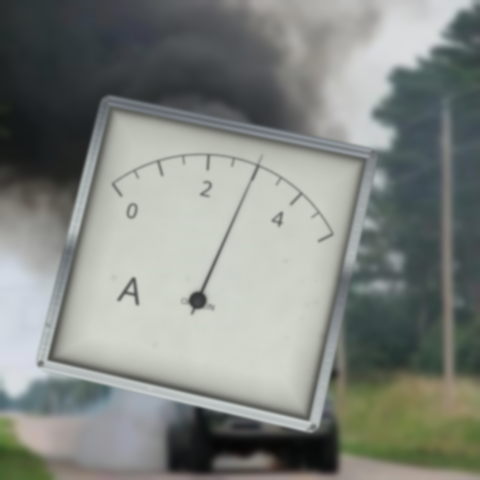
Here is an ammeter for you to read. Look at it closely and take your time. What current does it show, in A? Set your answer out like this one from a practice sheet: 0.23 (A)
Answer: 3 (A)
